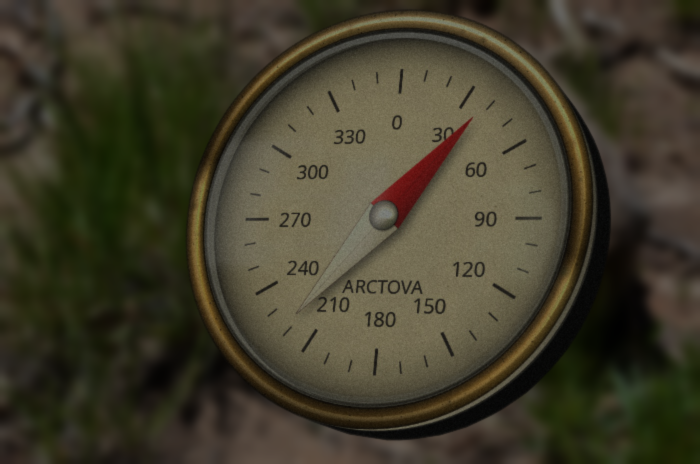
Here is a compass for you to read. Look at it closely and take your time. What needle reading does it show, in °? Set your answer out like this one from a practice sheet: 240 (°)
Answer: 40 (°)
